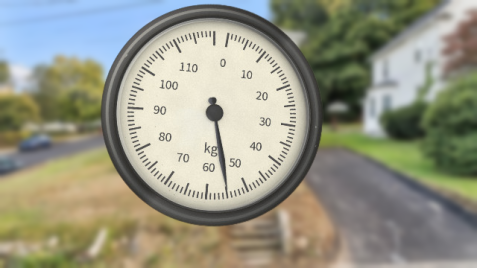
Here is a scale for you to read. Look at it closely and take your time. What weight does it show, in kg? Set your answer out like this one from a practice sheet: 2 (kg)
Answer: 55 (kg)
